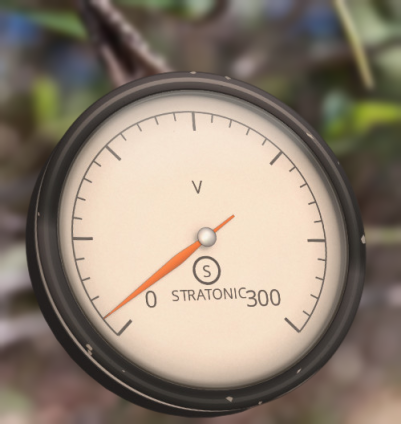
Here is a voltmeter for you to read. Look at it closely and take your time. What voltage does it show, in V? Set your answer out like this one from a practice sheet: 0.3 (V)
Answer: 10 (V)
